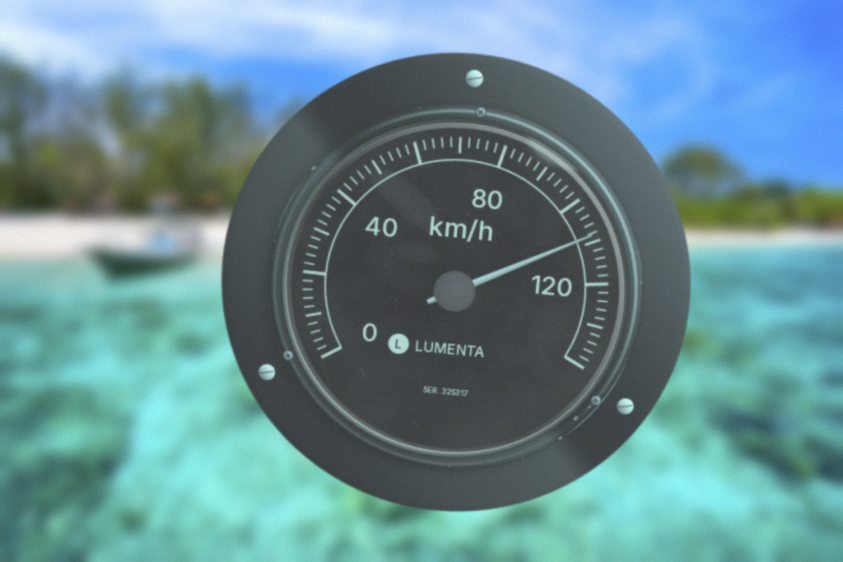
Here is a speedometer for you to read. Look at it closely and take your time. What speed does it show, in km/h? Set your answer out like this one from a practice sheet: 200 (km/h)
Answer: 108 (km/h)
